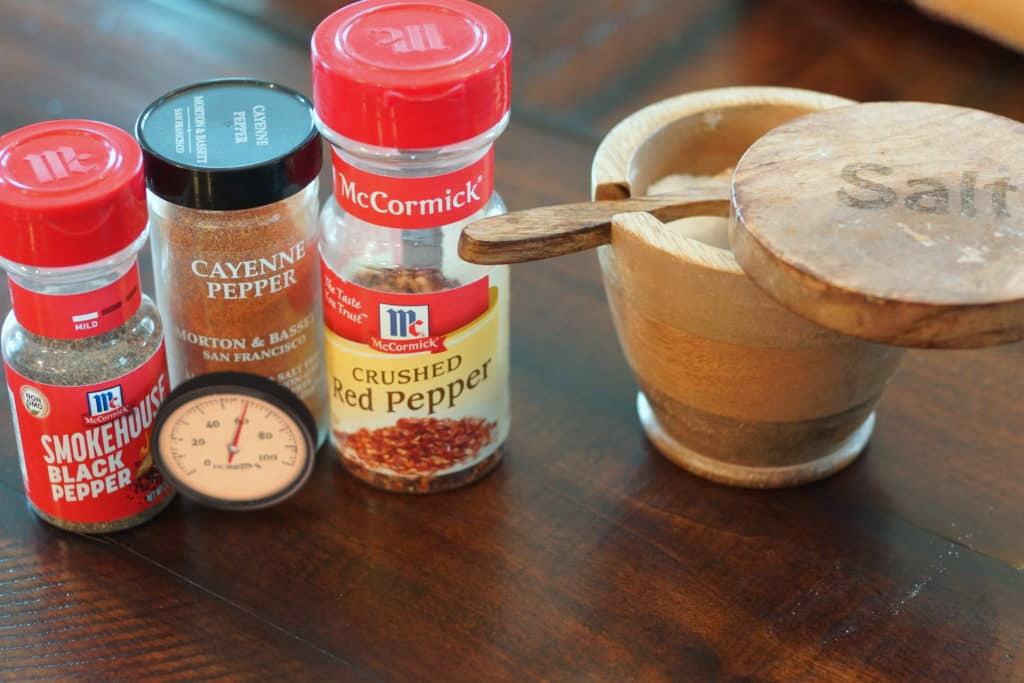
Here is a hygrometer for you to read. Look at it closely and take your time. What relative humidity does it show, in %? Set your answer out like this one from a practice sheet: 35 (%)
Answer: 60 (%)
